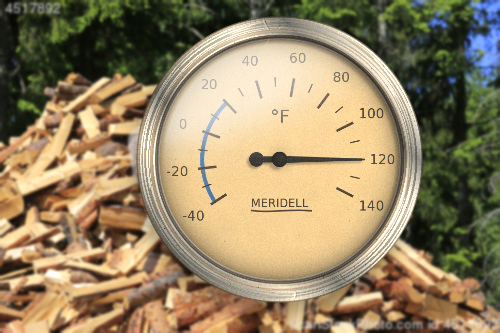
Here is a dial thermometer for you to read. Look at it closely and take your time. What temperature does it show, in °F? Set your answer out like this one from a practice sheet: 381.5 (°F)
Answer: 120 (°F)
